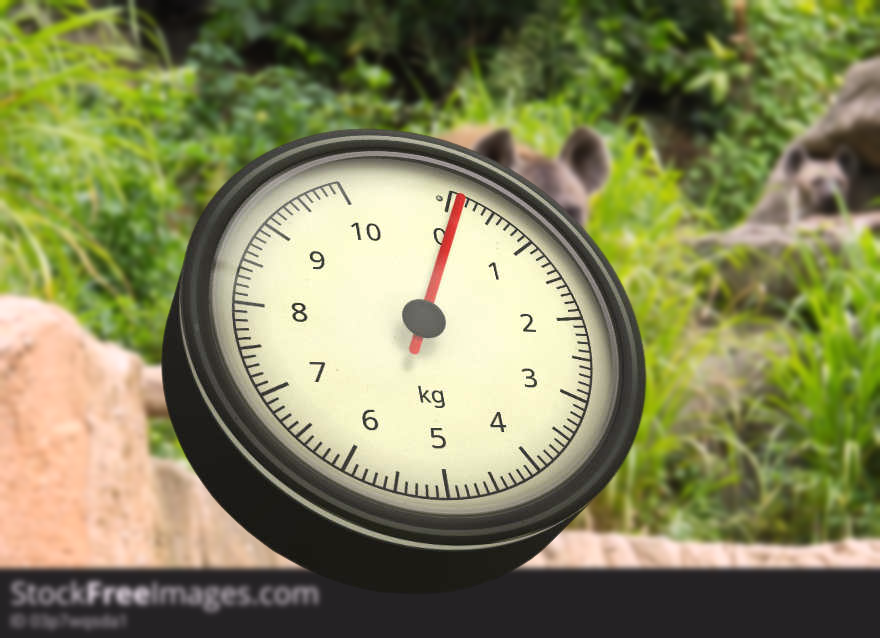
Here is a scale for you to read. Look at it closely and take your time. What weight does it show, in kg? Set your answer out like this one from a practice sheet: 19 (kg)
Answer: 0.1 (kg)
